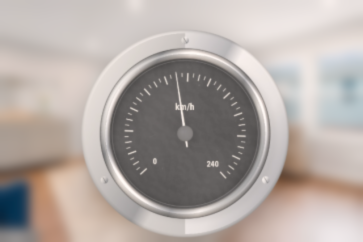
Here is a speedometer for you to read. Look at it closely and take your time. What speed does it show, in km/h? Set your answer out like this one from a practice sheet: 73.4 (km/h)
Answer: 110 (km/h)
